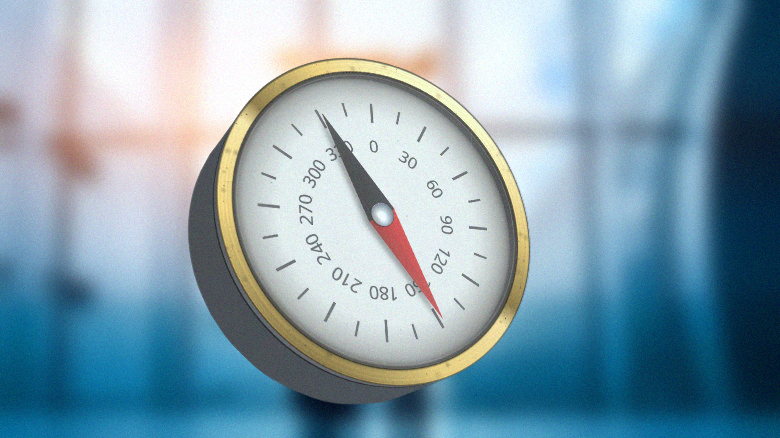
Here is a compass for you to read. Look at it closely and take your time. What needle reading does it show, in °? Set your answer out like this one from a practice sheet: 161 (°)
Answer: 150 (°)
